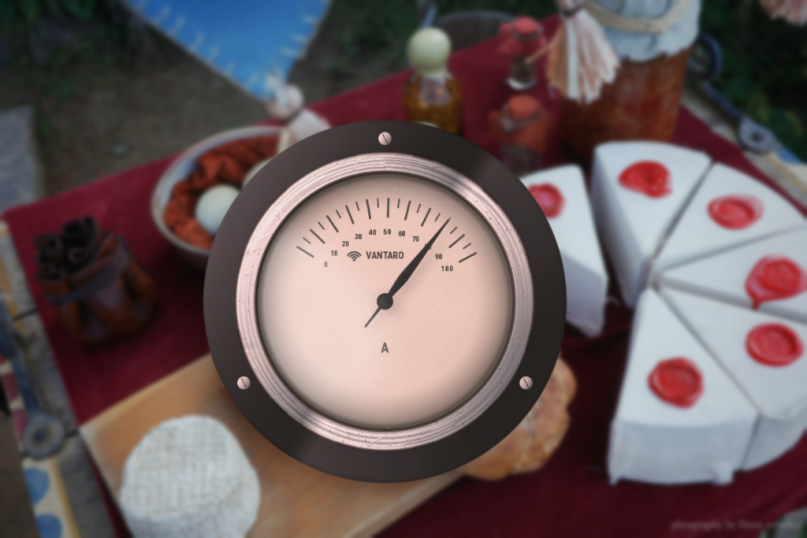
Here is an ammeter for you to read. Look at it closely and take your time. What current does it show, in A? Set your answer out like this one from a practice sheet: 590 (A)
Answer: 80 (A)
